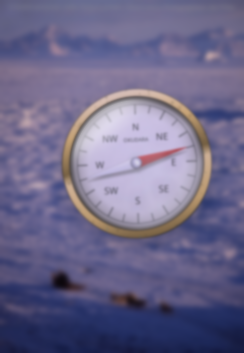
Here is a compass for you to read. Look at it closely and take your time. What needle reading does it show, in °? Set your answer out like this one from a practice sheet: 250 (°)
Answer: 75 (°)
